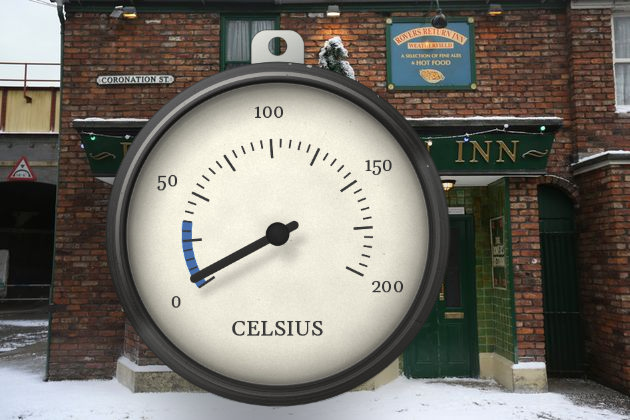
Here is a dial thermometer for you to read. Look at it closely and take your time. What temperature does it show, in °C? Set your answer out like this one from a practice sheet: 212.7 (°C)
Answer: 5 (°C)
